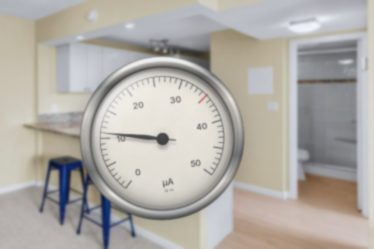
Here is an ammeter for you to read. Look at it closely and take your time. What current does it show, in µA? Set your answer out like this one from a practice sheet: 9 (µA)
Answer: 11 (µA)
